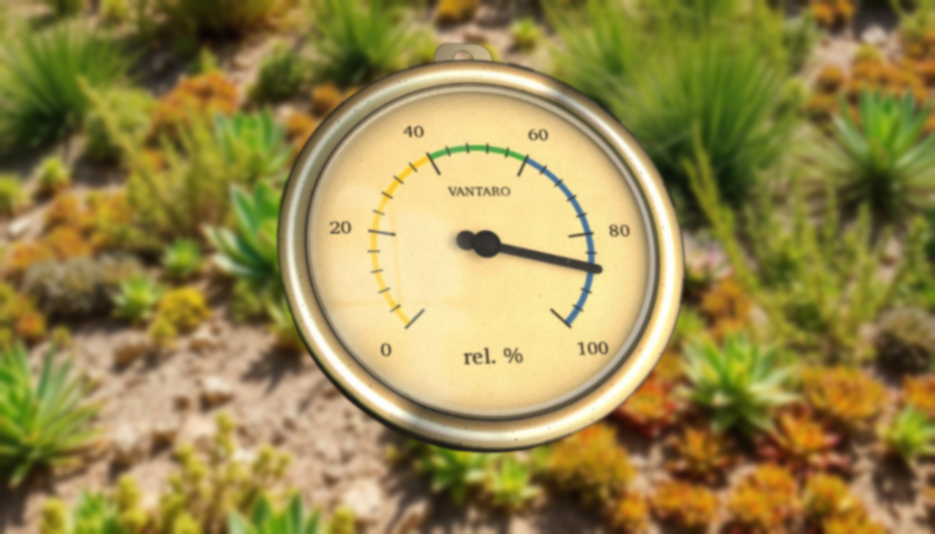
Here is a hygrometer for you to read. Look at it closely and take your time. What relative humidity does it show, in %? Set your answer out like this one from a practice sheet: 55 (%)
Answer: 88 (%)
